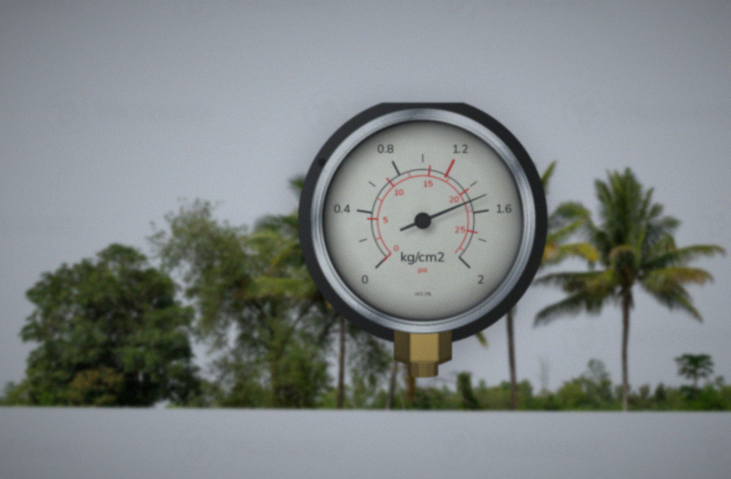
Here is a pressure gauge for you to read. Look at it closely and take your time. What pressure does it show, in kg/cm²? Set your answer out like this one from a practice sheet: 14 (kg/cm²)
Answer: 1.5 (kg/cm²)
